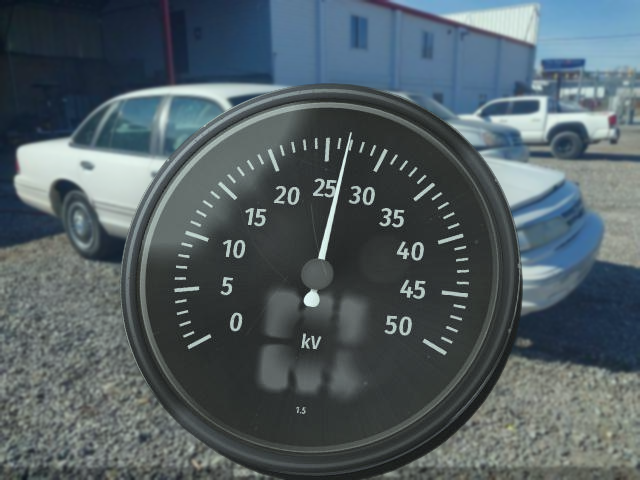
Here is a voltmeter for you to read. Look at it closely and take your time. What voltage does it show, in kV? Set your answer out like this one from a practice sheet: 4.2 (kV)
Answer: 27 (kV)
